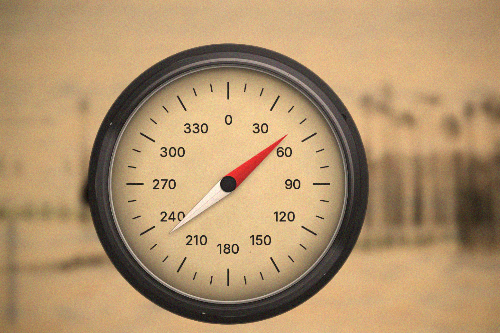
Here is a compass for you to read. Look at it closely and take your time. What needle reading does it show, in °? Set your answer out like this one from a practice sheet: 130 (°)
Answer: 50 (°)
